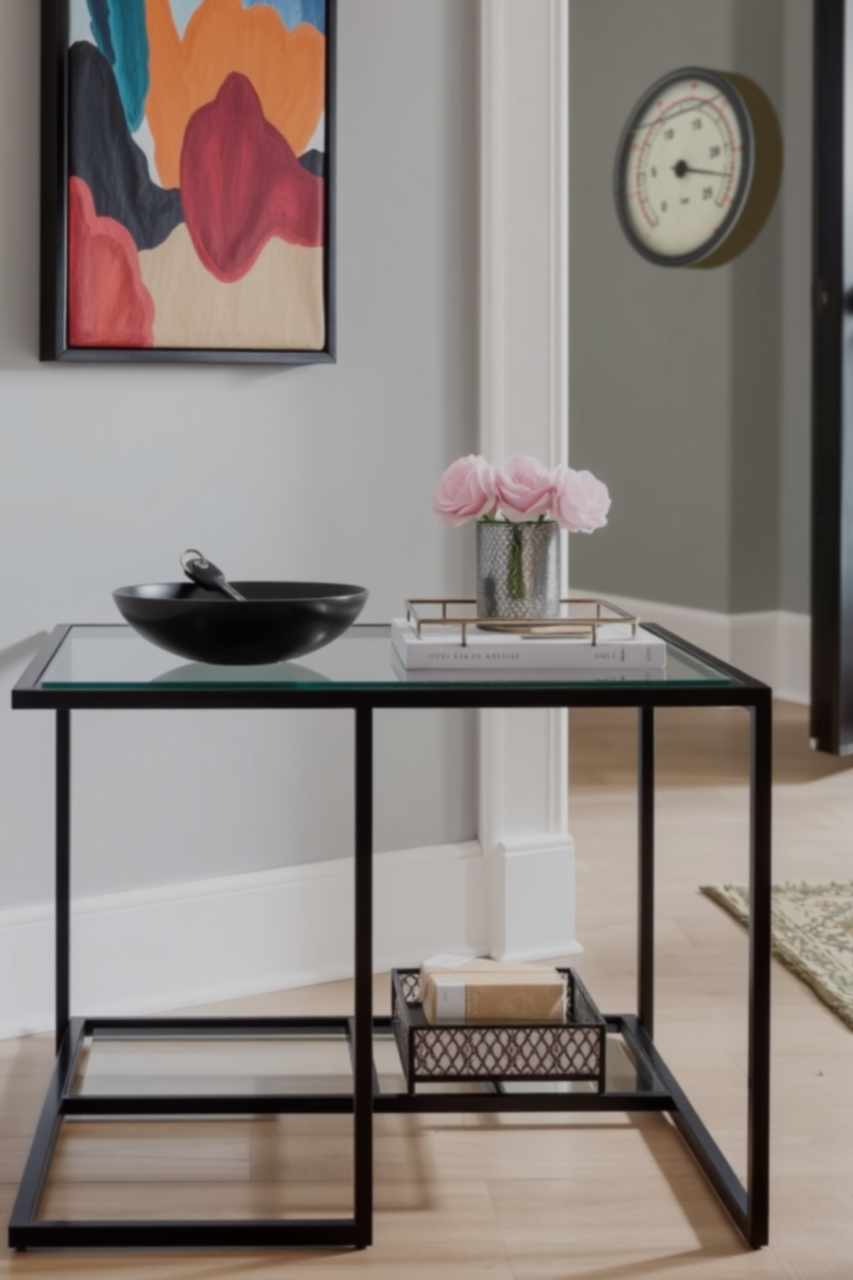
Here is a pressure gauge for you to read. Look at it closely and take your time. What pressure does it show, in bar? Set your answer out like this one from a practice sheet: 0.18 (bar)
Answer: 22.5 (bar)
